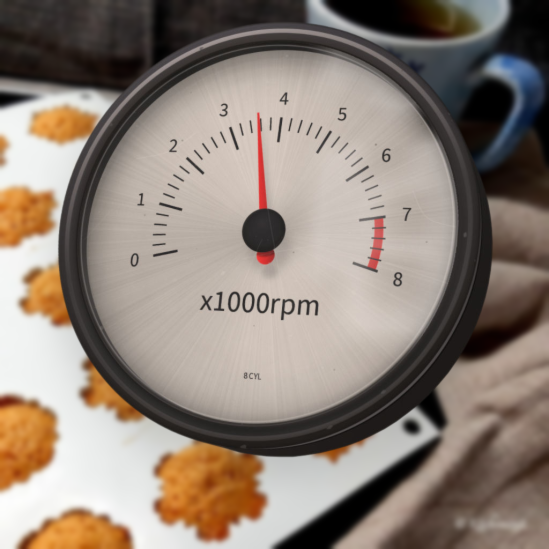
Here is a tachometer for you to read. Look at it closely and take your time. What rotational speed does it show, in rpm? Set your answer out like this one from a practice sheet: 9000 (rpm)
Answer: 3600 (rpm)
